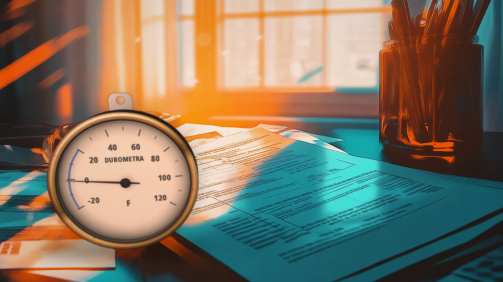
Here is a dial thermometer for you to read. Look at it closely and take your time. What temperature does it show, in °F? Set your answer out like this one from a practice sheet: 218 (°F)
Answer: 0 (°F)
